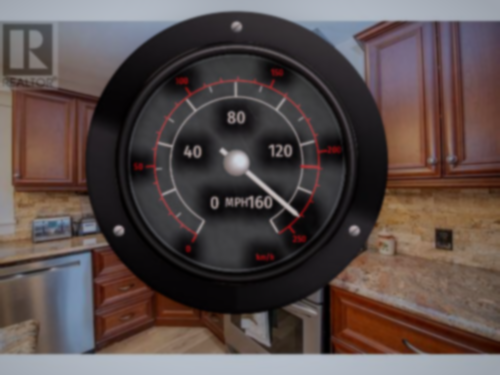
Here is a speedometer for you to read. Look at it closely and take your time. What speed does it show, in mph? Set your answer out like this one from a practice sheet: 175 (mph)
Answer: 150 (mph)
